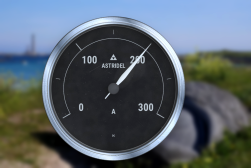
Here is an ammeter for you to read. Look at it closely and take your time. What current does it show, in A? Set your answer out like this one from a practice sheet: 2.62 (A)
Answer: 200 (A)
